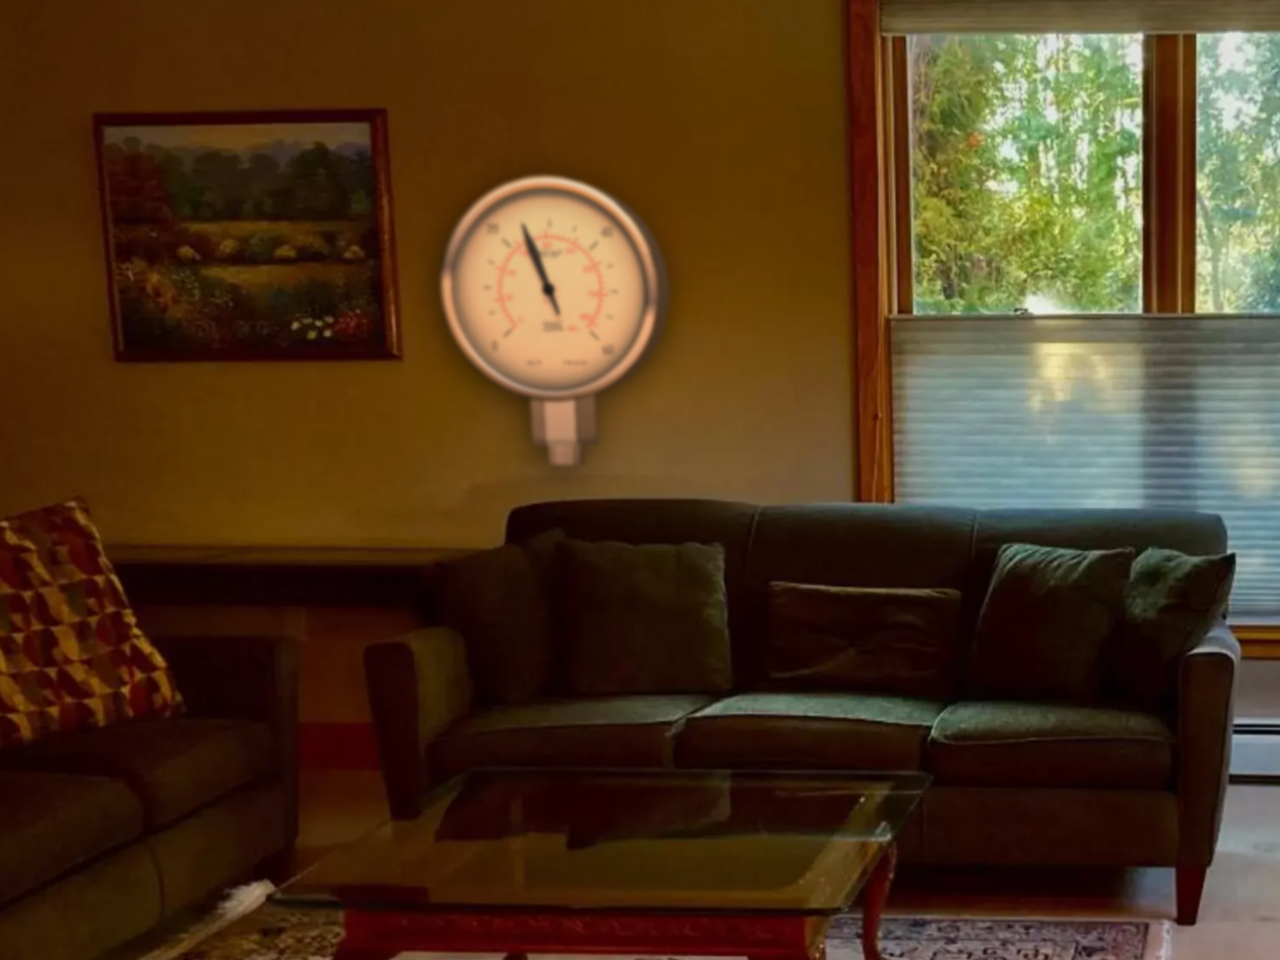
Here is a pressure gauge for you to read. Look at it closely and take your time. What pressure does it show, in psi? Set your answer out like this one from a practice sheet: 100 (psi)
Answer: 25 (psi)
